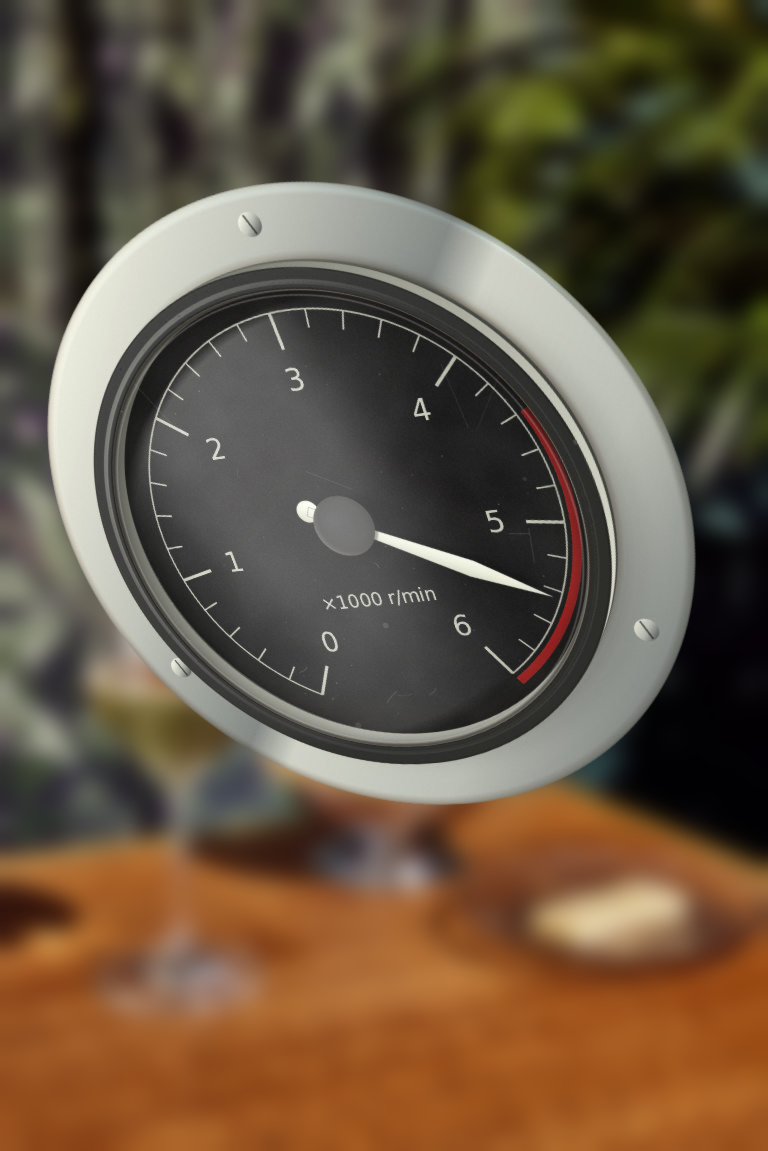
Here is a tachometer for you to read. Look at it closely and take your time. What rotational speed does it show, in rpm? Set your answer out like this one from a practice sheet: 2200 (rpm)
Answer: 5400 (rpm)
